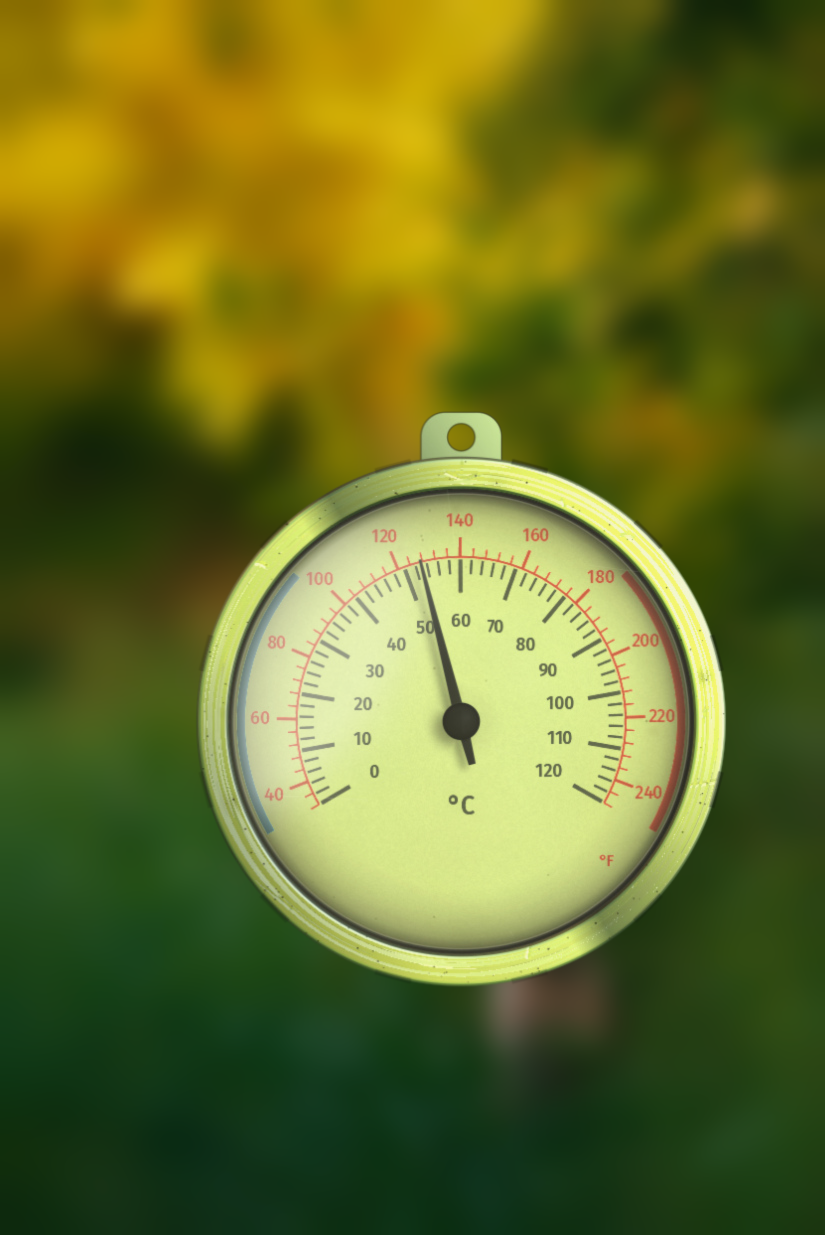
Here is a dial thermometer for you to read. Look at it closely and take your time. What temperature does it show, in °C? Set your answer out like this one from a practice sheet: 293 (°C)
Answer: 53 (°C)
